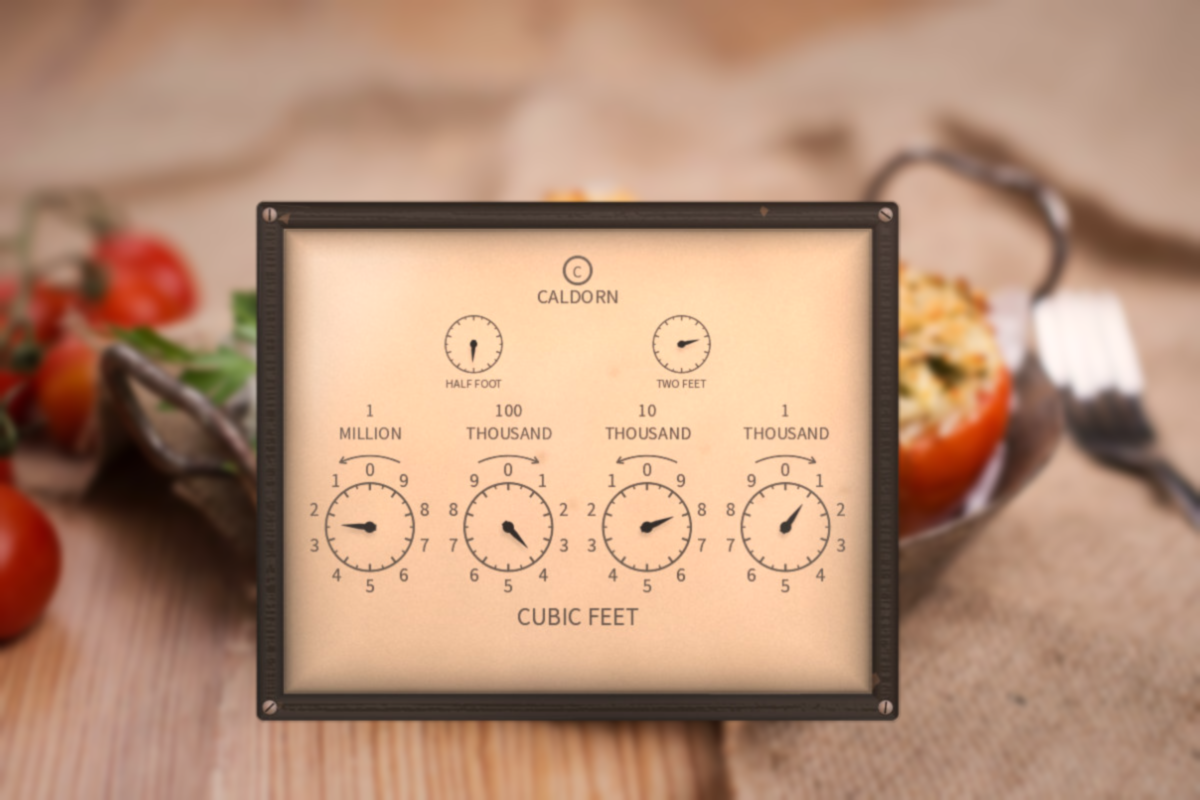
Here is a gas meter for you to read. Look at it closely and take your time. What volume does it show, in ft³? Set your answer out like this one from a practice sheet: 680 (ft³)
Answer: 238100 (ft³)
